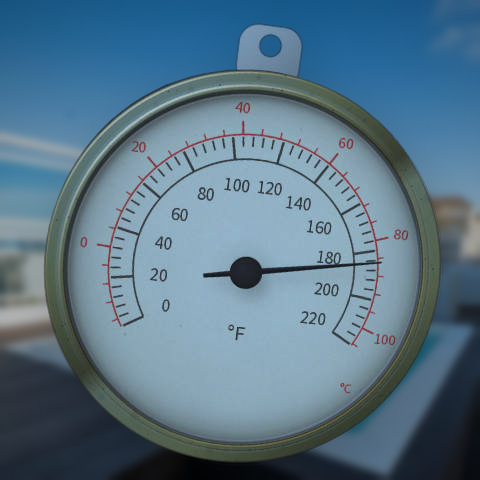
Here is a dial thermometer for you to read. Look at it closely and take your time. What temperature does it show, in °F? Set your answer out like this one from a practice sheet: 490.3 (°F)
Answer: 184 (°F)
